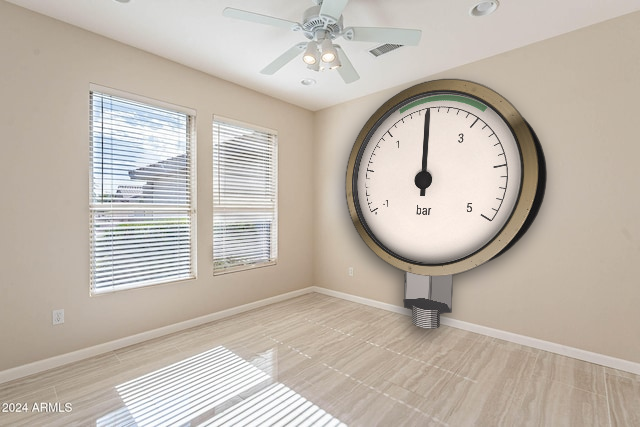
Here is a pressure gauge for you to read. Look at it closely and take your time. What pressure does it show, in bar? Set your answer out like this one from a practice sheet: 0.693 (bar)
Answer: 2 (bar)
